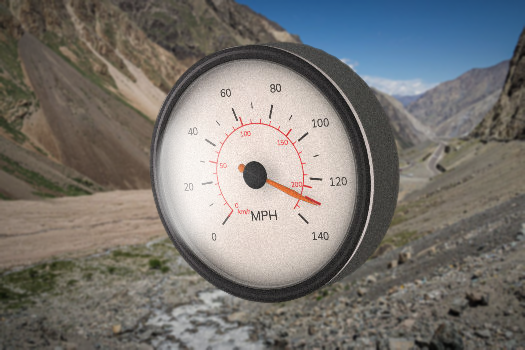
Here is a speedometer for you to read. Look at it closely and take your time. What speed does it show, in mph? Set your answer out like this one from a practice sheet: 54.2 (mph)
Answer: 130 (mph)
